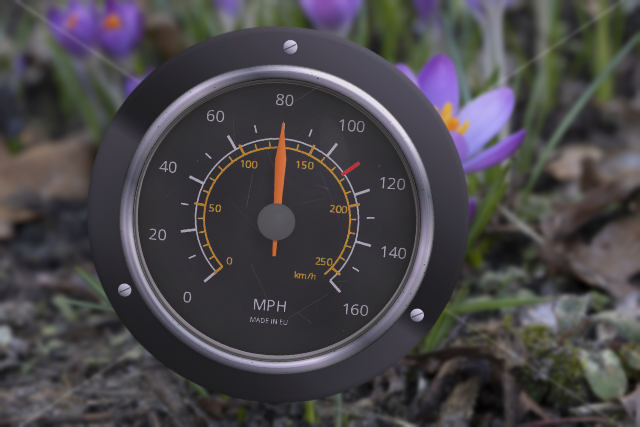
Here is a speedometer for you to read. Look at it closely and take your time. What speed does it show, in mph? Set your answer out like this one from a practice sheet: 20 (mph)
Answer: 80 (mph)
